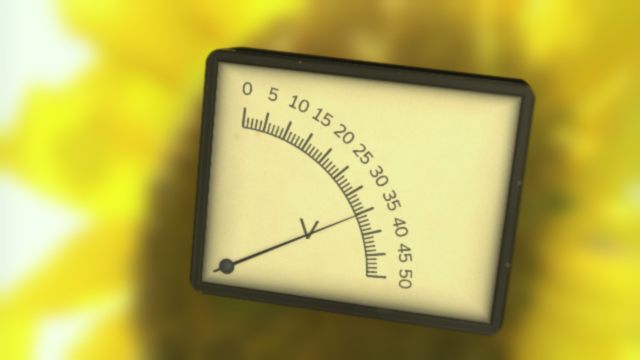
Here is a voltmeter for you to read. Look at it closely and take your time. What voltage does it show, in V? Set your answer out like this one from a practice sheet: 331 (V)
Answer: 35 (V)
